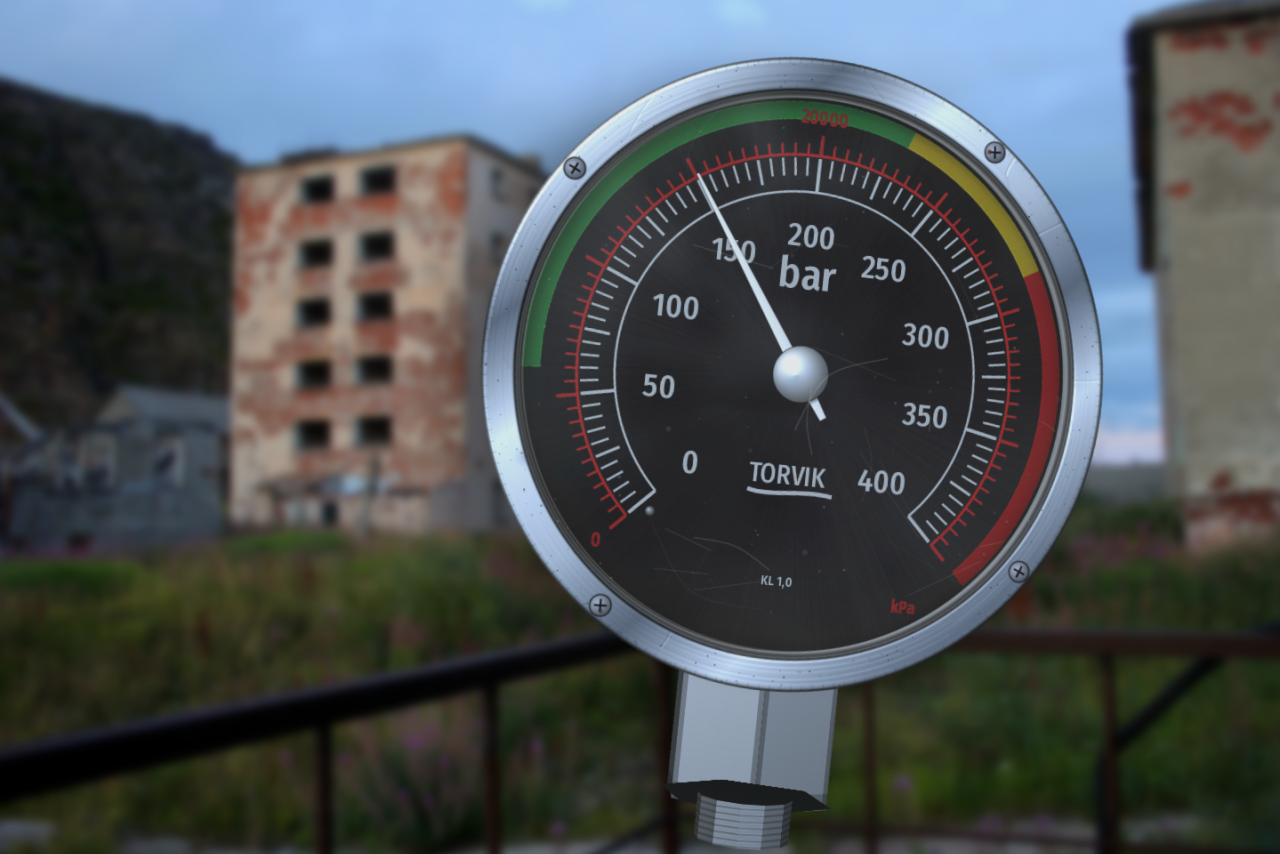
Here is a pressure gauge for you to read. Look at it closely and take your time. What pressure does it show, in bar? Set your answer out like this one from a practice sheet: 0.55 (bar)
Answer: 150 (bar)
